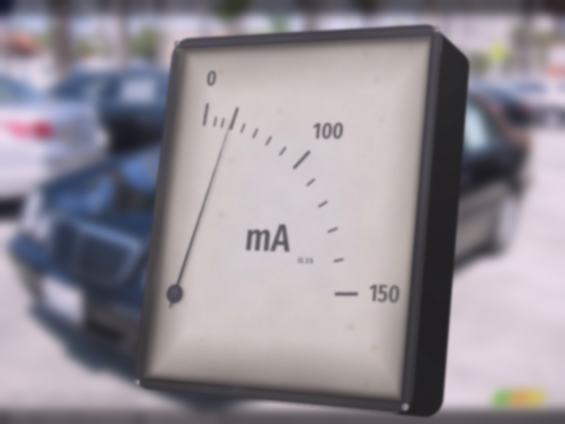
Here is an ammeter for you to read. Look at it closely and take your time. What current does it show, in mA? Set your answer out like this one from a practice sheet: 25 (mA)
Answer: 50 (mA)
